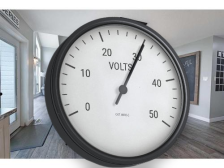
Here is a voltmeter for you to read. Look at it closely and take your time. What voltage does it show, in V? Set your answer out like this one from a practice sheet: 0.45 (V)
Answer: 30 (V)
